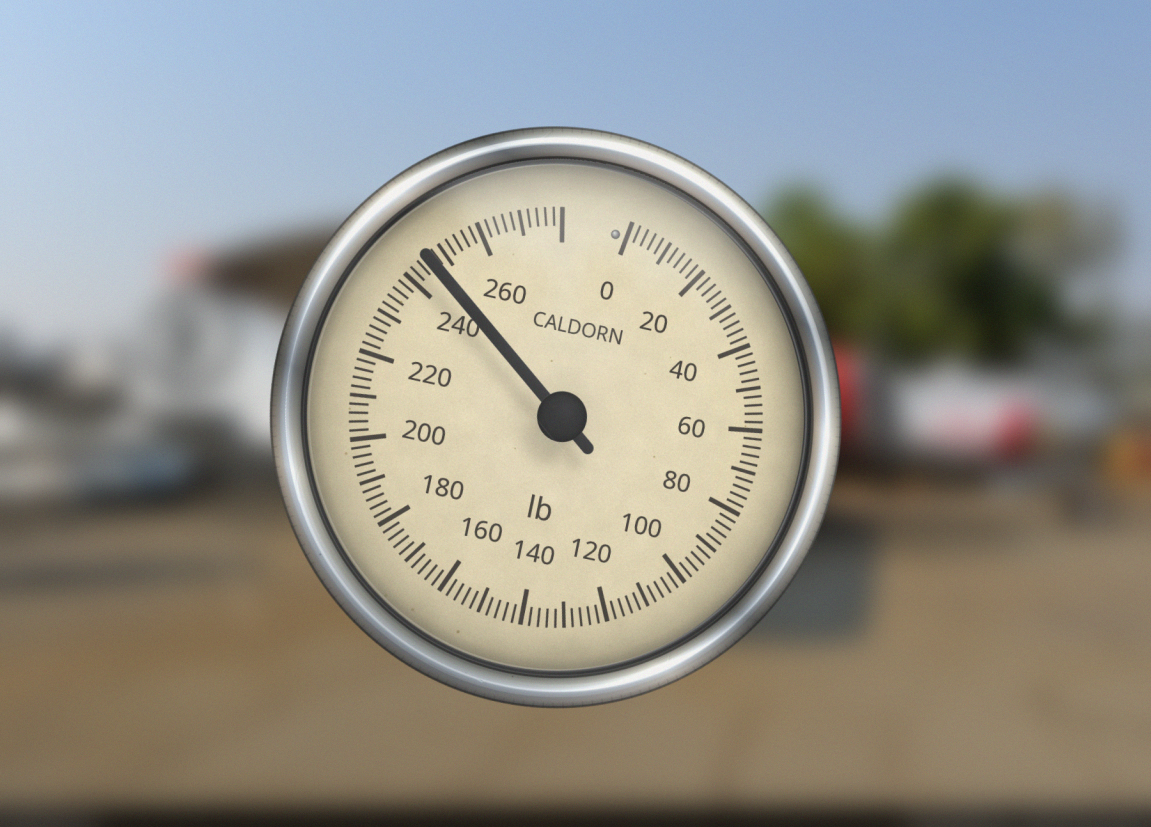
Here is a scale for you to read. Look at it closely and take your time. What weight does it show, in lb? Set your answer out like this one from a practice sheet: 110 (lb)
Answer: 246 (lb)
